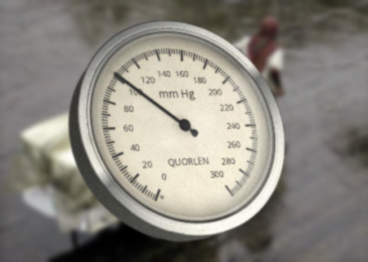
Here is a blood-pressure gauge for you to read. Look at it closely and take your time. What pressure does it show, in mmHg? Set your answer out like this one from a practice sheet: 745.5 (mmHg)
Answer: 100 (mmHg)
